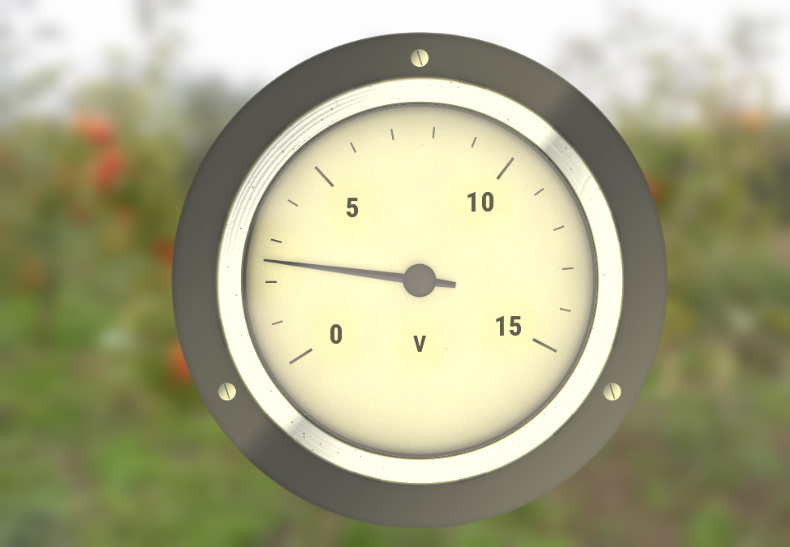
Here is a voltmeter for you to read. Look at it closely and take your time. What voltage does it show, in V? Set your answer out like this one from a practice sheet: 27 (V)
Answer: 2.5 (V)
